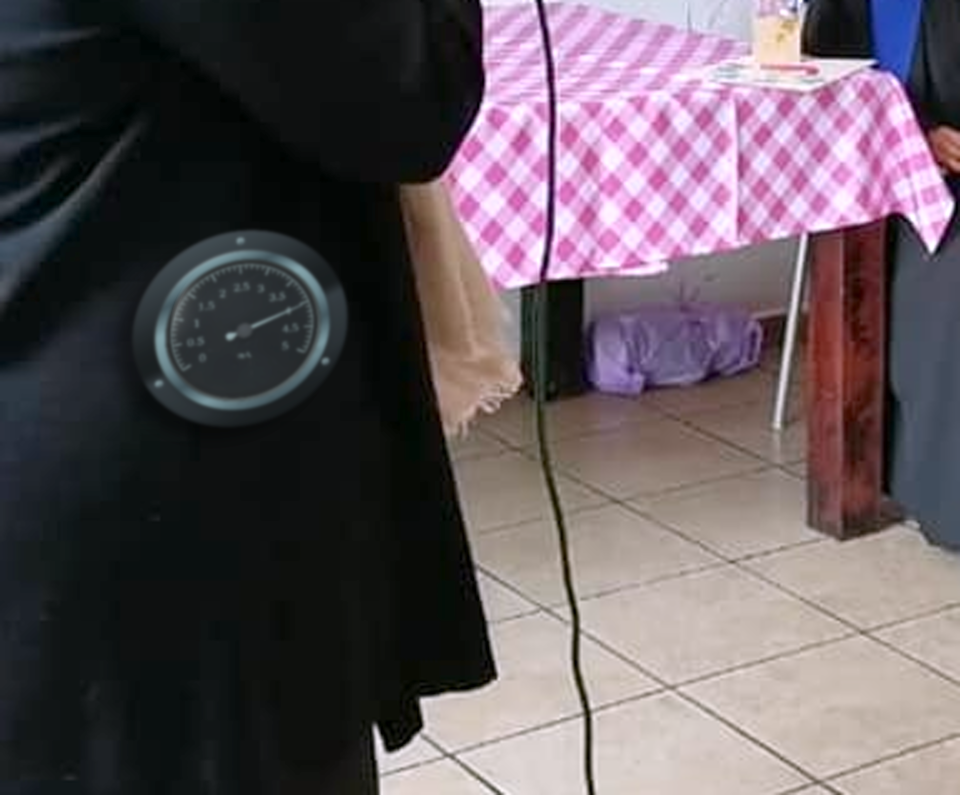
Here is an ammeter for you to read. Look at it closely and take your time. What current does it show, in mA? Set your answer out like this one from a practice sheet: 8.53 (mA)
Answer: 4 (mA)
